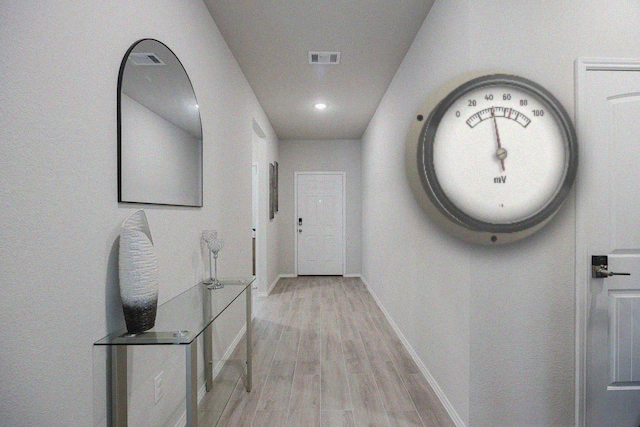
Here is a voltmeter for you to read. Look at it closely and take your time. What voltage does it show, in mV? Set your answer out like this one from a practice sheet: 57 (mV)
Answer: 40 (mV)
